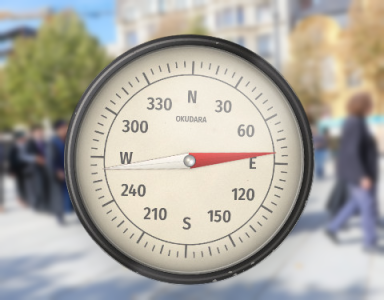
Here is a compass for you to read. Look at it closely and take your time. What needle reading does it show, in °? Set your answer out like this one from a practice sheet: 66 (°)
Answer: 82.5 (°)
